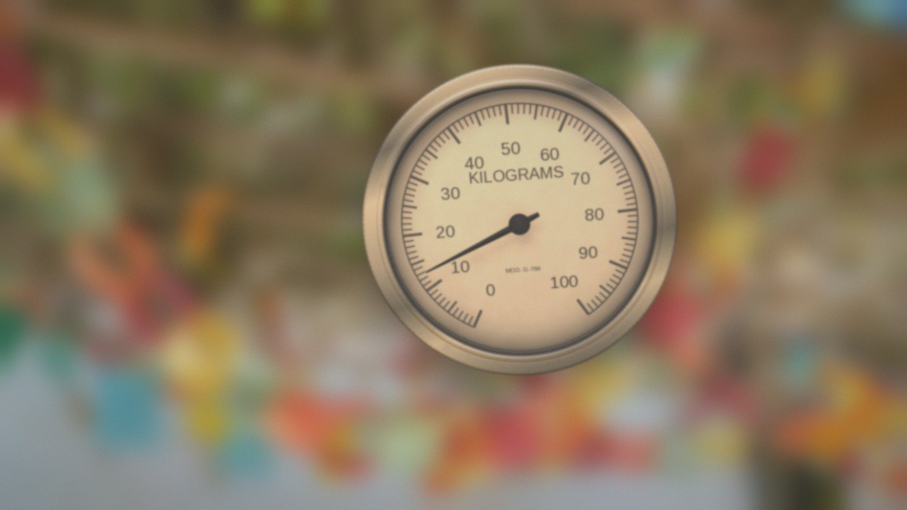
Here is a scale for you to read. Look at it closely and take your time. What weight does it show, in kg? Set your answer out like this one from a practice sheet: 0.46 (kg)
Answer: 13 (kg)
